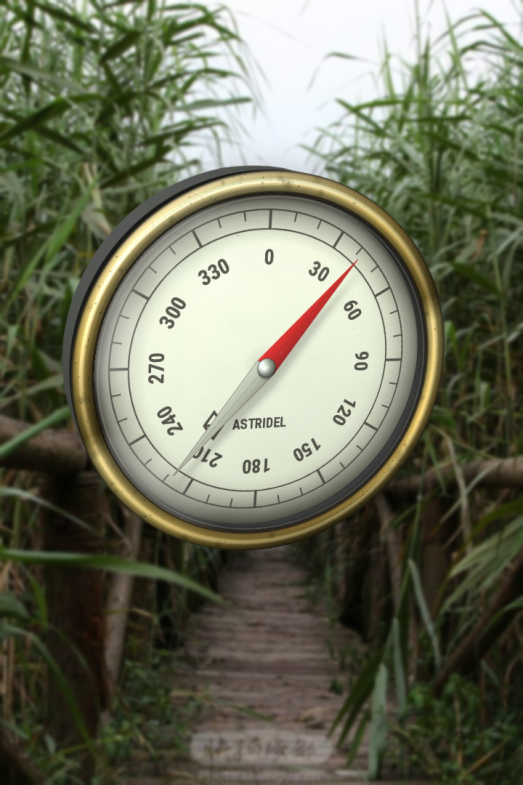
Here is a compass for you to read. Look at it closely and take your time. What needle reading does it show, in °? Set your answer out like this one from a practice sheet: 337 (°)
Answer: 40 (°)
